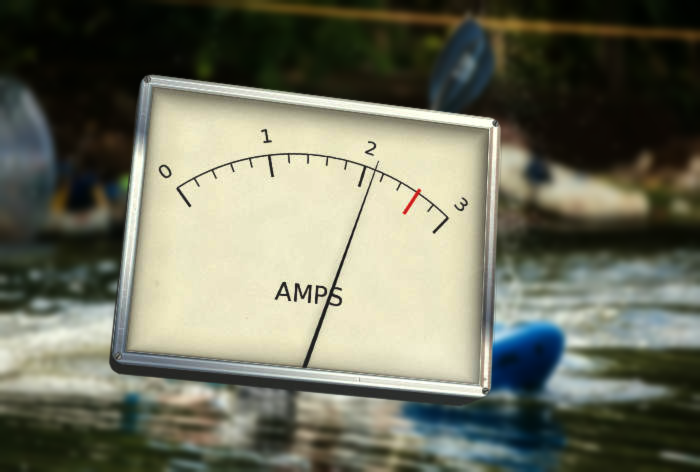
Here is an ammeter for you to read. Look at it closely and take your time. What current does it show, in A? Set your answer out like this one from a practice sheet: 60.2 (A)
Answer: 2.1 (A)
